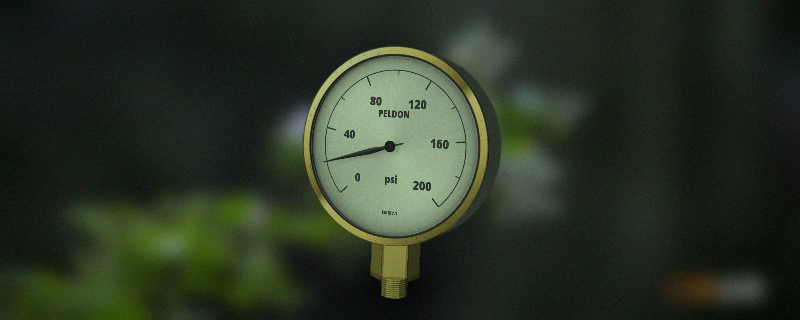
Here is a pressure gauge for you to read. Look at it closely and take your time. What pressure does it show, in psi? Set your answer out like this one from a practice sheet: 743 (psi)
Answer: 20 (psi)
